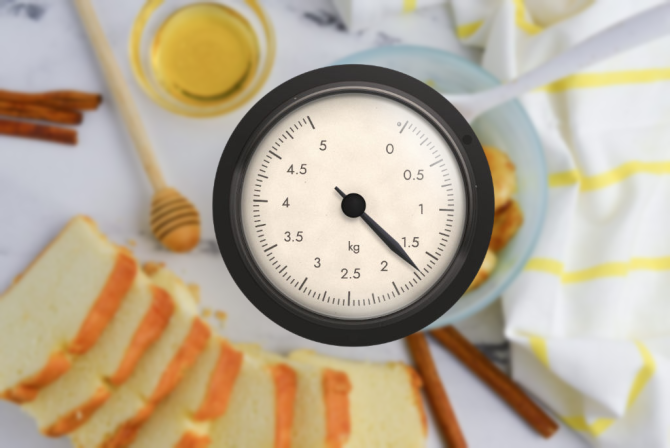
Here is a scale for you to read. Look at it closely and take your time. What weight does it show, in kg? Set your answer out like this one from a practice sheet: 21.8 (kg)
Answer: 1.7 (kg)
